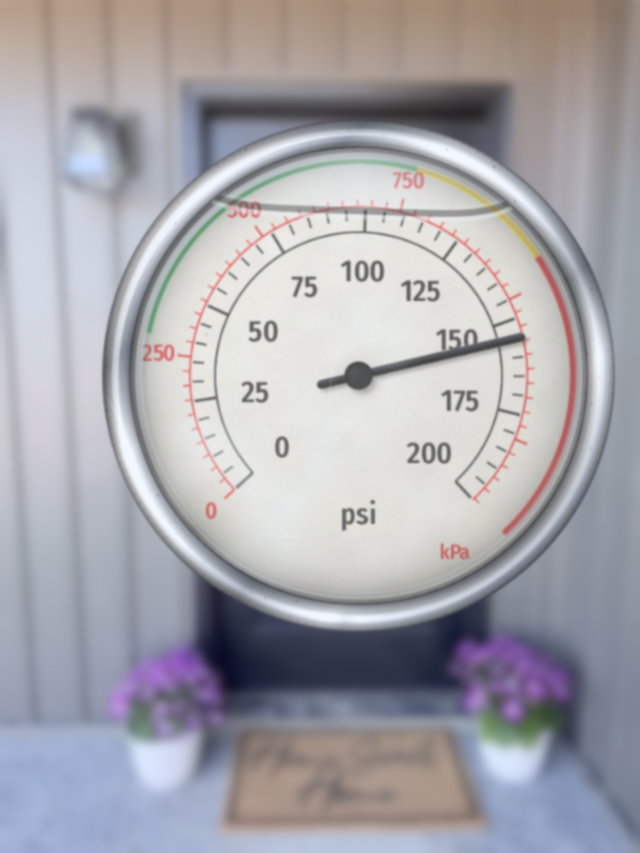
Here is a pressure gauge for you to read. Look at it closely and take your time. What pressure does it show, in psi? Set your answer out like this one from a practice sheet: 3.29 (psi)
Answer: 155 (psi)
